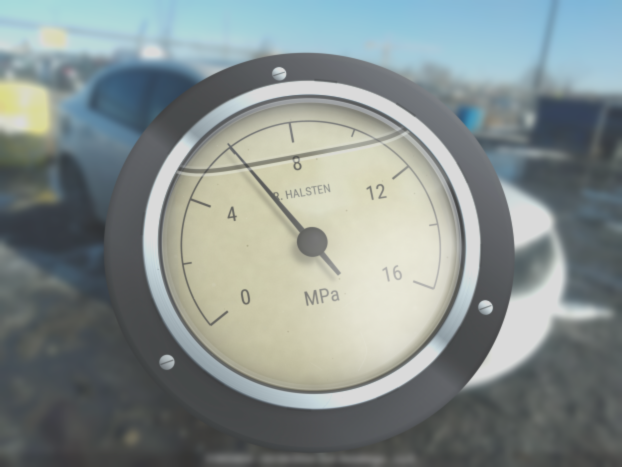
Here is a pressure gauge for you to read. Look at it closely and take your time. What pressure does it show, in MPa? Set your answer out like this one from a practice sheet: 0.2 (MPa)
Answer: 6 (MPa)
